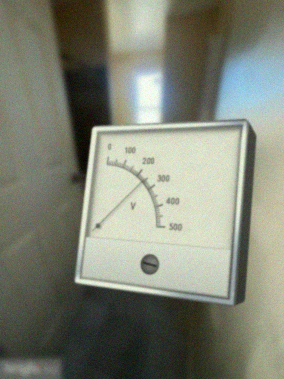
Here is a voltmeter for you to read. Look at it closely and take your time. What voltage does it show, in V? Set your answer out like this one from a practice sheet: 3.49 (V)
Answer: 250 (V)
